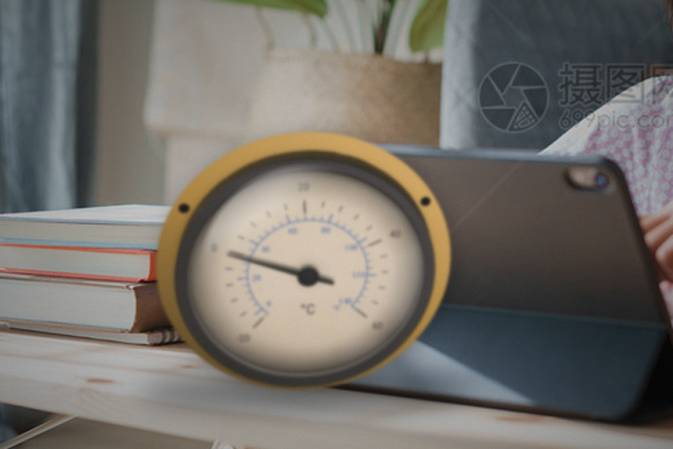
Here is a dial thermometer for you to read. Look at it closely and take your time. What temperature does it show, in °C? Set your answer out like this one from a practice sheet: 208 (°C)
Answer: 0 (°C)
